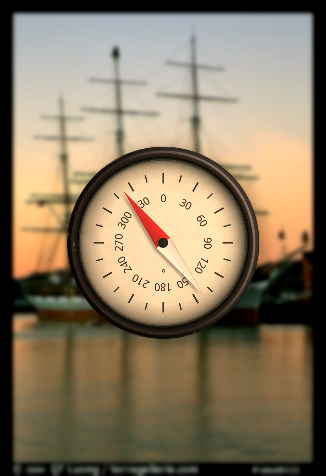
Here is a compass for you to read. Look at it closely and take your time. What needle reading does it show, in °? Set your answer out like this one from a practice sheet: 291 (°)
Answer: 322.5 (°)
